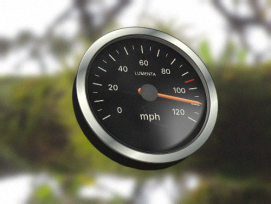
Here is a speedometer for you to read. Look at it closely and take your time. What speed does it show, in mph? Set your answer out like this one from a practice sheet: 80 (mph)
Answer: 110 (mph)
